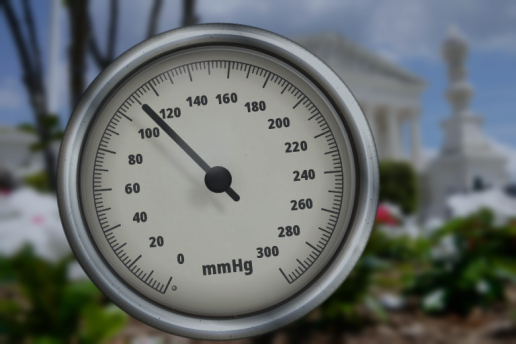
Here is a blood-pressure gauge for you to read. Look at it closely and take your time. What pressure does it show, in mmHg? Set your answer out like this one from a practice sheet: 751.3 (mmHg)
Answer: 110 (mmHg)
